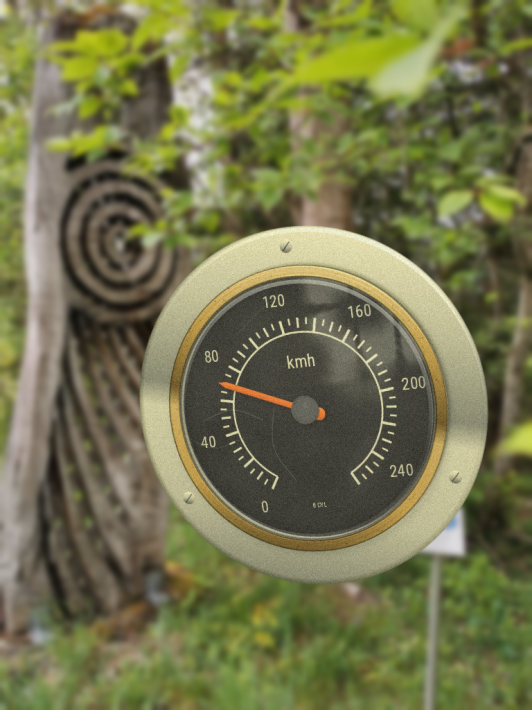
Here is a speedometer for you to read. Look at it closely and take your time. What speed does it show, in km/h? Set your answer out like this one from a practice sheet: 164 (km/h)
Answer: 70 (km/h)
